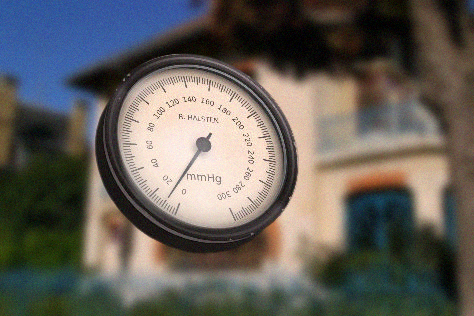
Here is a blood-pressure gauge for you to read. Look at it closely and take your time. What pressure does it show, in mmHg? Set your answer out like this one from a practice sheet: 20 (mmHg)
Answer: 10 (mmHg)
